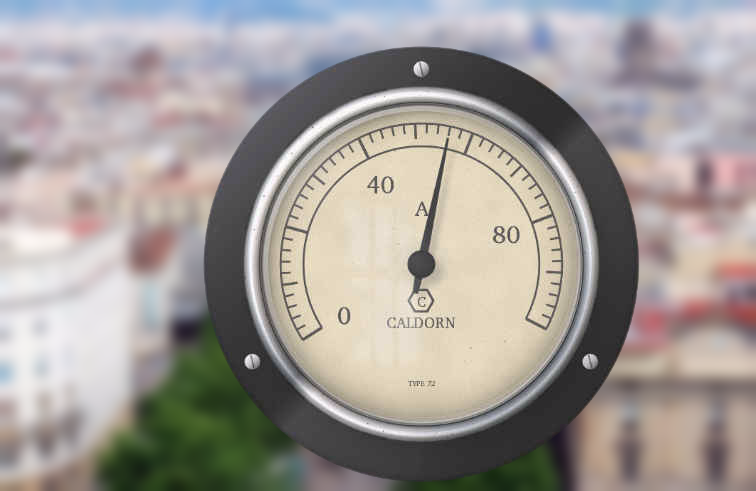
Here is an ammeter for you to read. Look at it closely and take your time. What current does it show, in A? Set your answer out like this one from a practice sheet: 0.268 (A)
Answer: 56 (A)
